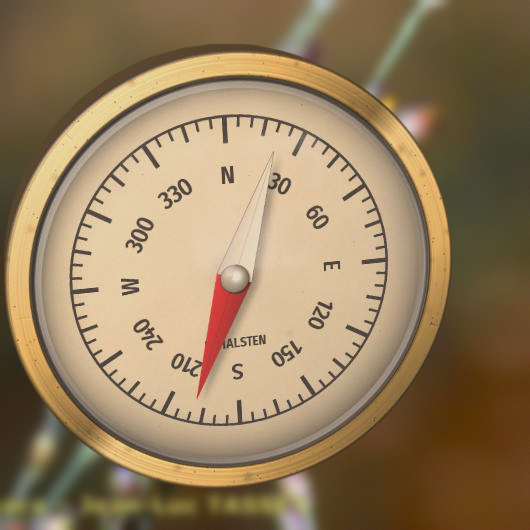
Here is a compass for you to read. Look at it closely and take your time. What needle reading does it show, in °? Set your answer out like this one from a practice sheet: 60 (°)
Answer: 200 (°)
